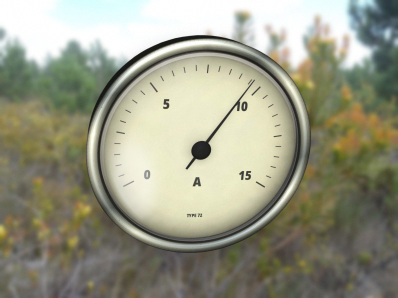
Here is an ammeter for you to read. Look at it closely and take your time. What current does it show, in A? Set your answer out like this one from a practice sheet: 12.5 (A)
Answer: 9.5 (A)
